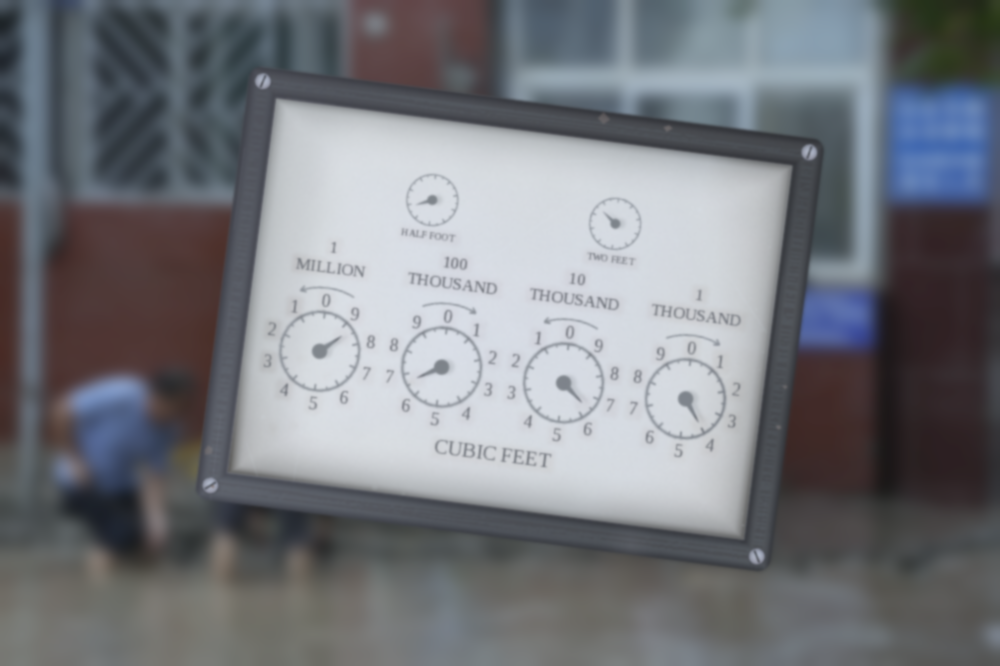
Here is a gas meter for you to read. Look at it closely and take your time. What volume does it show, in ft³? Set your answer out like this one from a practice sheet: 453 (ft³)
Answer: 866400 (ft³)
